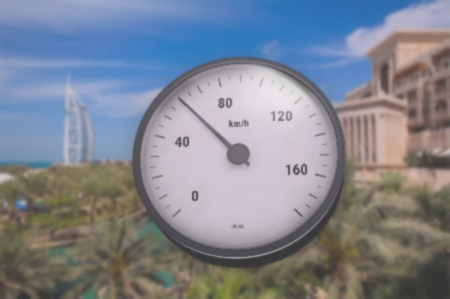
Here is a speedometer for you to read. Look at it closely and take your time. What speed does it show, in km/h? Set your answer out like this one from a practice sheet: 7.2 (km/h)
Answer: 60 (km/h)
